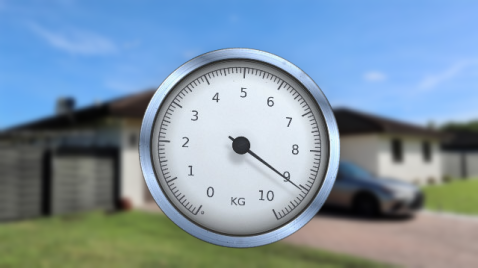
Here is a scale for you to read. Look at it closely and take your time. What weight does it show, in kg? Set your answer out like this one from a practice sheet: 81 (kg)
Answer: 9.1 (kg)
